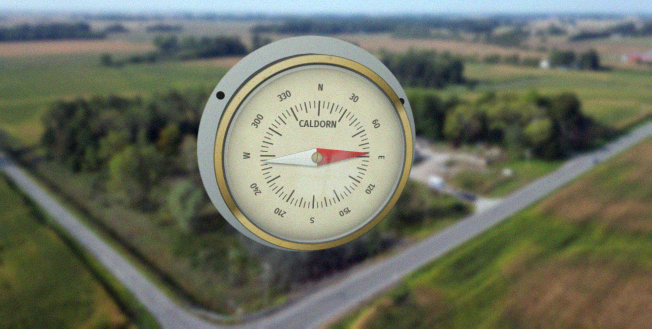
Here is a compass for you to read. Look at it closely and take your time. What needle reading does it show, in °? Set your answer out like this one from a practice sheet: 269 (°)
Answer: 85 (°)
